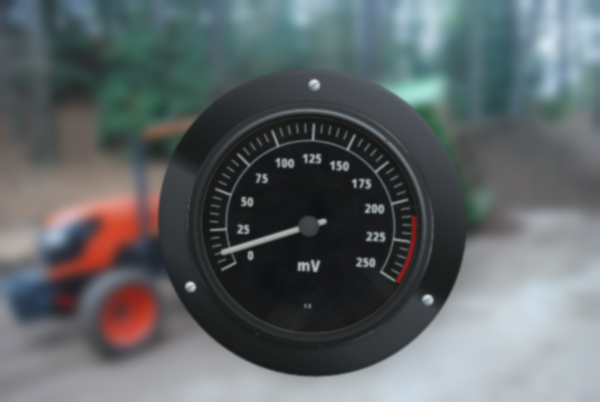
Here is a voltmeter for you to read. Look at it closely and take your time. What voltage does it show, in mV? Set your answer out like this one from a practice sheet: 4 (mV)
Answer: 10 (mV)
